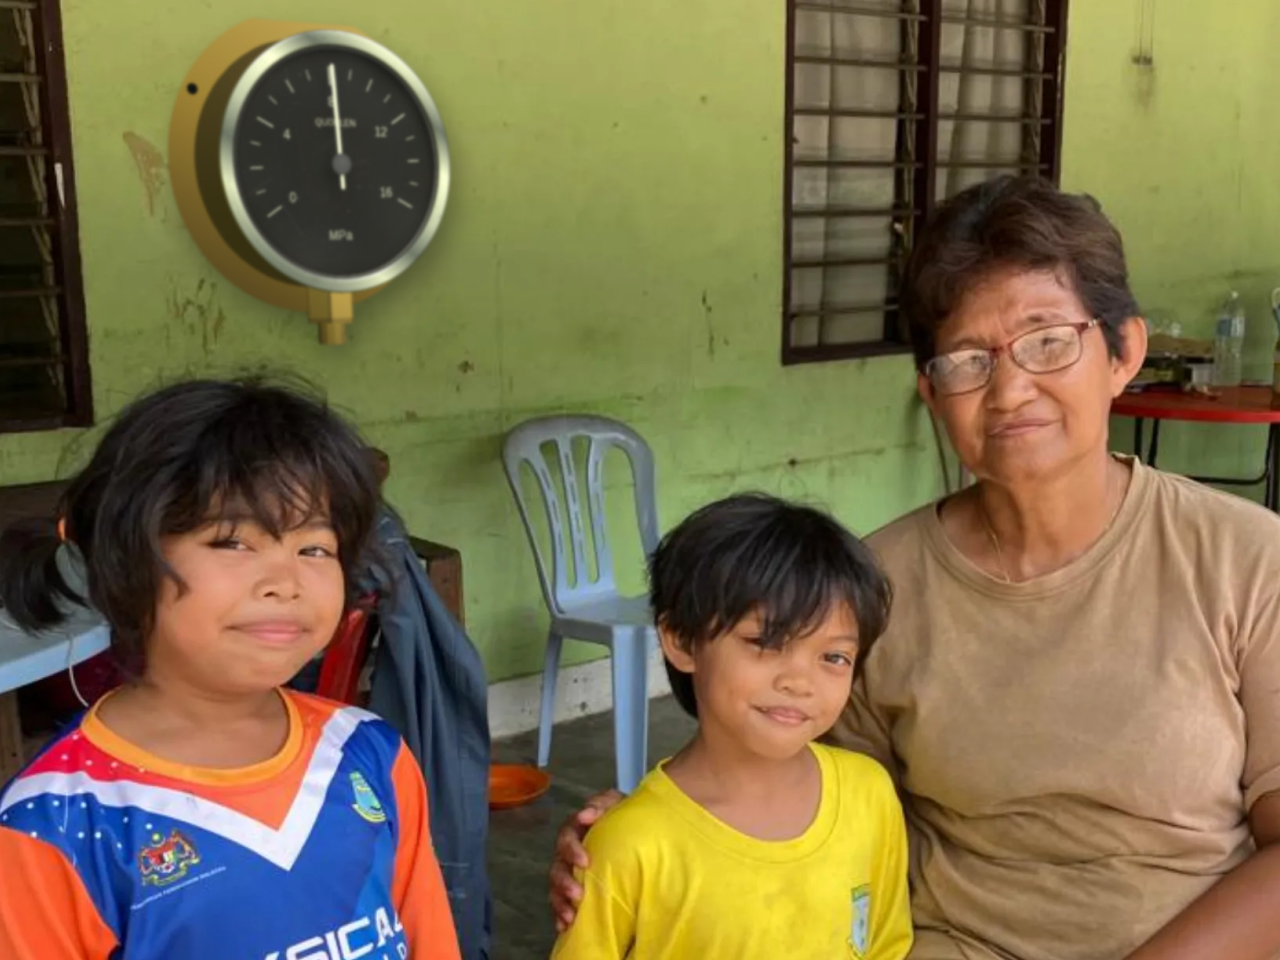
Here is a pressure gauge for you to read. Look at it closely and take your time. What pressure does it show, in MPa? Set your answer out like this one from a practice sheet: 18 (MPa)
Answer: 8 (MPa)
